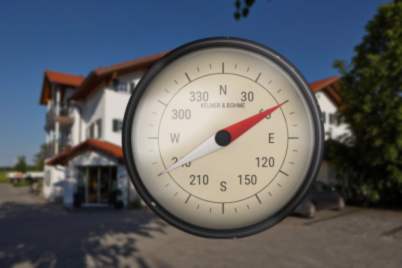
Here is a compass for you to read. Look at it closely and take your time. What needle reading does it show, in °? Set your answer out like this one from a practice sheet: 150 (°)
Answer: 60 (°)
